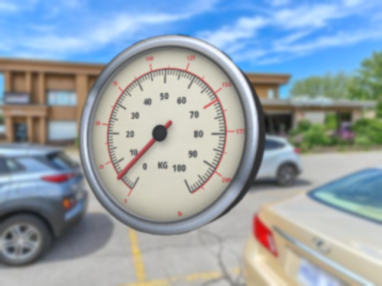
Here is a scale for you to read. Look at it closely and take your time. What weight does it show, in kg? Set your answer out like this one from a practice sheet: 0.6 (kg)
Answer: 5 (kg)
